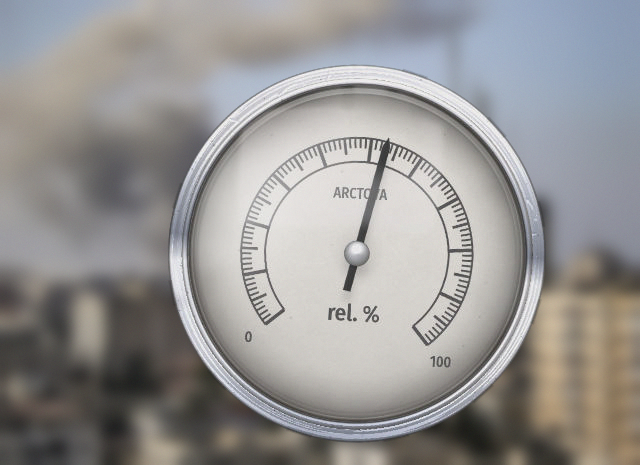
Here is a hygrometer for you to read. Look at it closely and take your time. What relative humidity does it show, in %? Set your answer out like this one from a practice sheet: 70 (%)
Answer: 53 (%)
